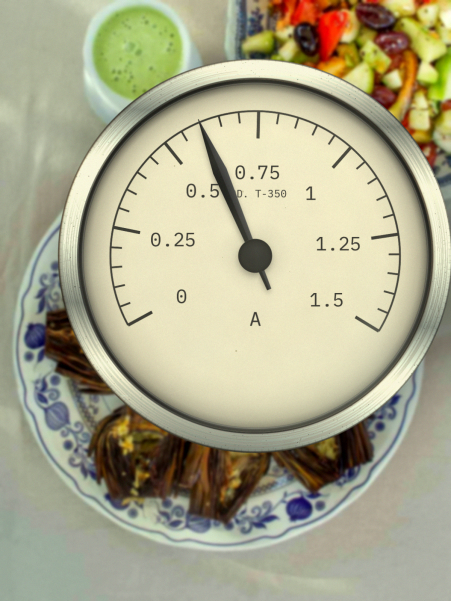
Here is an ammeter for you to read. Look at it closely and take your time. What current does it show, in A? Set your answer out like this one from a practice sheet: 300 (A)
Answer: 0.6 (A)
